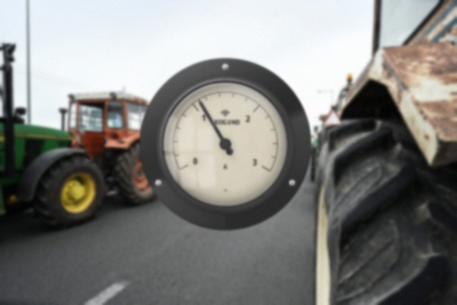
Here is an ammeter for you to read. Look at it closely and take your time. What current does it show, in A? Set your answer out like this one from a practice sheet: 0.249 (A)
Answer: 1.1 (A)
